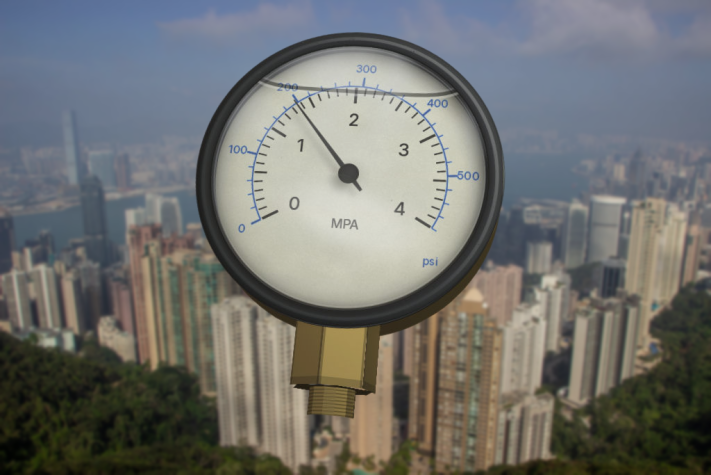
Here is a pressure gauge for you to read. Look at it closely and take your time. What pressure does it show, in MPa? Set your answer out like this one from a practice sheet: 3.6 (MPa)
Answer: 1.35 (MPa)
